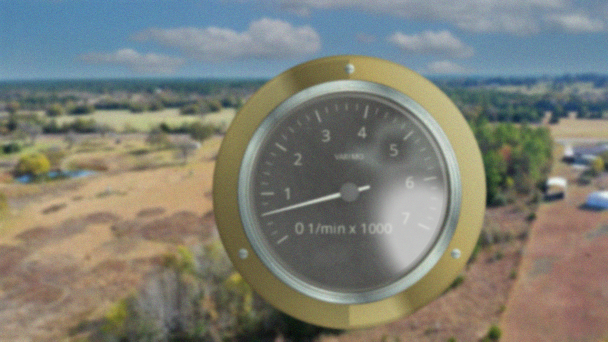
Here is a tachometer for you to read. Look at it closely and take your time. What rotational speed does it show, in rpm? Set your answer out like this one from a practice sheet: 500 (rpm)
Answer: 600 (rpm)
